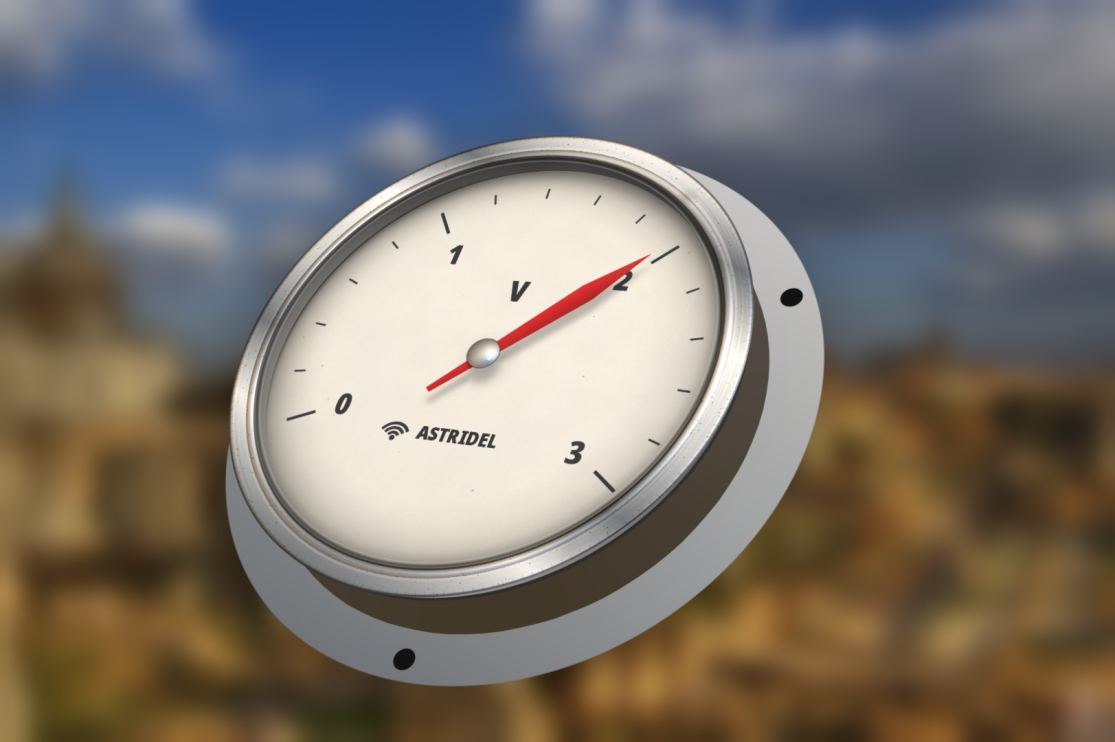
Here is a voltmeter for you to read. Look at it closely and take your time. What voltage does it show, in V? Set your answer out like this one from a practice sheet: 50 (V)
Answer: 2 (V)
